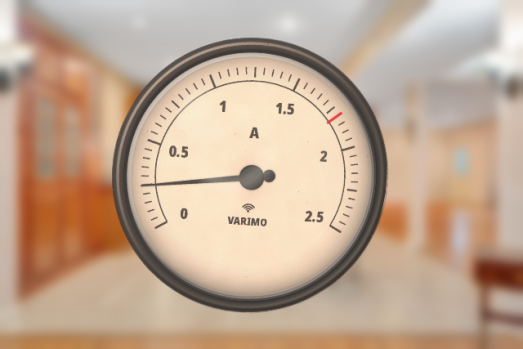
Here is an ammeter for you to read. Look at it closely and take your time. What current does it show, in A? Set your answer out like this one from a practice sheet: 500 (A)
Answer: 0.25 (A)
